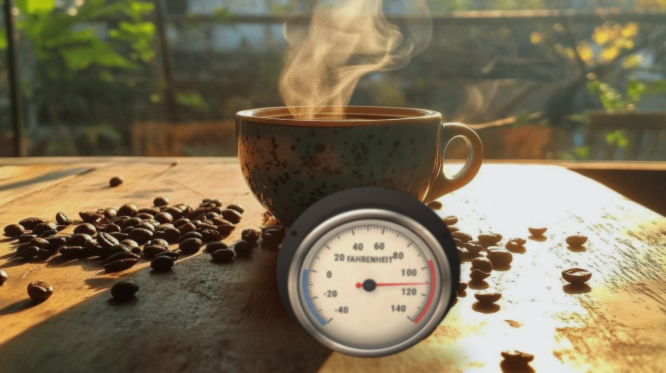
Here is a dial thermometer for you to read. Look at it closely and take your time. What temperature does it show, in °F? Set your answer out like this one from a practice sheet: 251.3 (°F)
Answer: 110 (°F)
